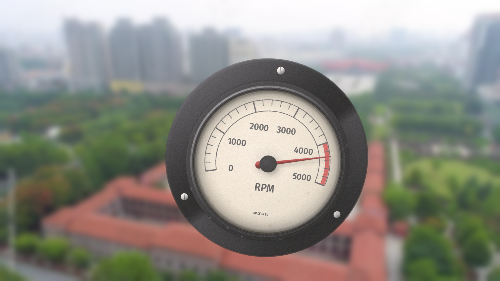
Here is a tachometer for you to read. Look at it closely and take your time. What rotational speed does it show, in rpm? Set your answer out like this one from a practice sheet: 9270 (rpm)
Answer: 4300 (rpm)
